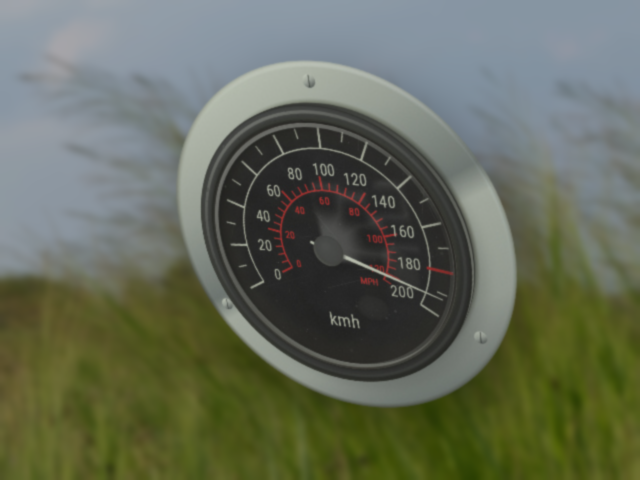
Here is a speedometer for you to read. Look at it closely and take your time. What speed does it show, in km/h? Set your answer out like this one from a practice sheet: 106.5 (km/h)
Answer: 190 (km/h)
